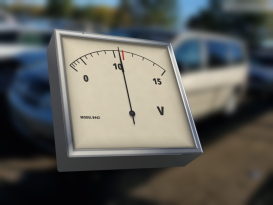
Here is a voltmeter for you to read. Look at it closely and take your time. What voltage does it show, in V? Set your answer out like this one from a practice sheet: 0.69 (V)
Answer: 10.5 (V)
